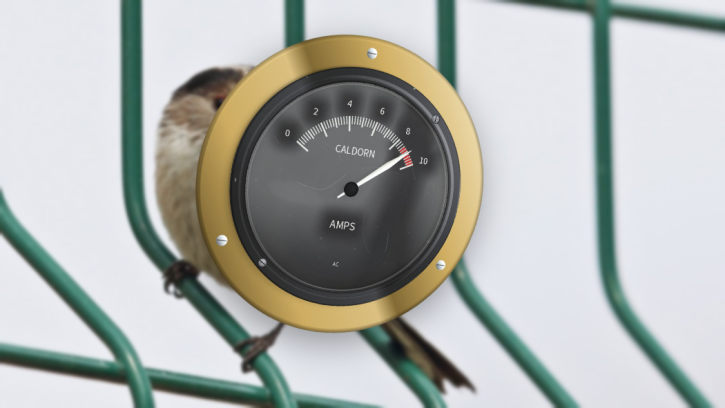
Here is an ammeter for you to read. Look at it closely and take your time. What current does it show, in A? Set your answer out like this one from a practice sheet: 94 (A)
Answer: 9 (A)
